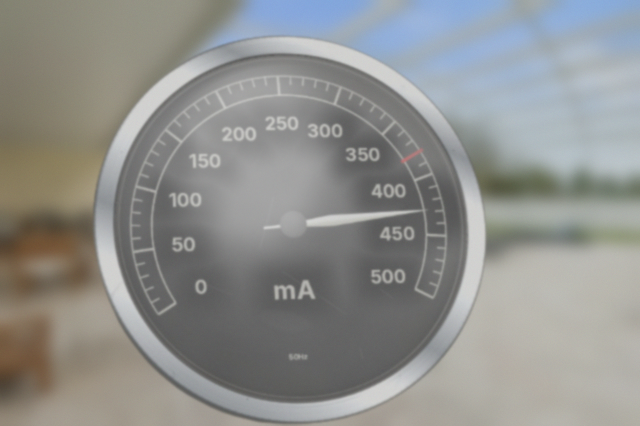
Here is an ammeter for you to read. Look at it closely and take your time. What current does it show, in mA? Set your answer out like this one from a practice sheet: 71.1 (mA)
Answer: 430 (mA)
